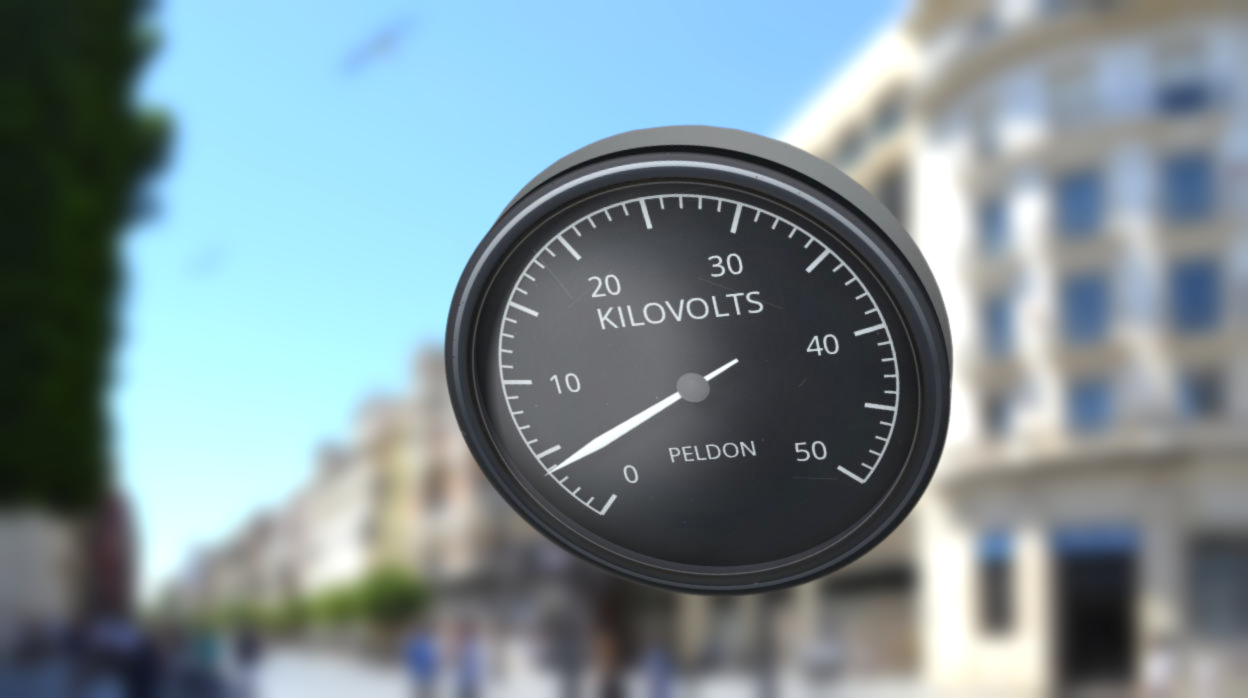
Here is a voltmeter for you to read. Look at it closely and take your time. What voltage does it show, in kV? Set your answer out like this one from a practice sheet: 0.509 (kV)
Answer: 4 (kV)
